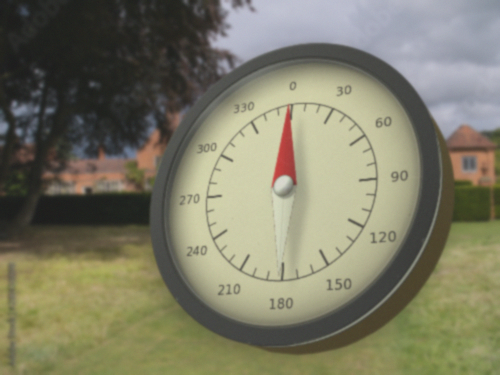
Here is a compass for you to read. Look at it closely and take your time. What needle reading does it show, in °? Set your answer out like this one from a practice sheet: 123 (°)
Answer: 0 (°)
